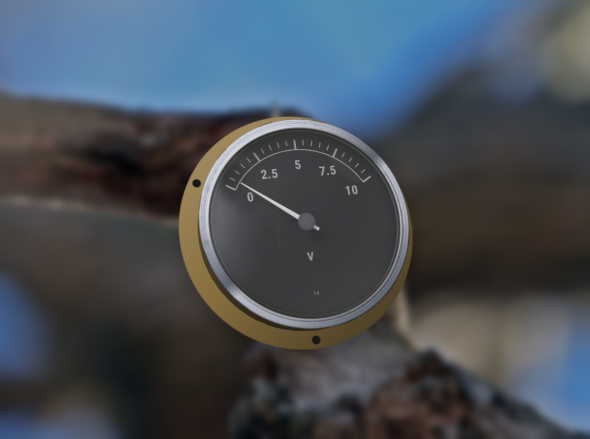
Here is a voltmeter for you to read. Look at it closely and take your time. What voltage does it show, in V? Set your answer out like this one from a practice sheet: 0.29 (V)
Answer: 0.5 (V)
